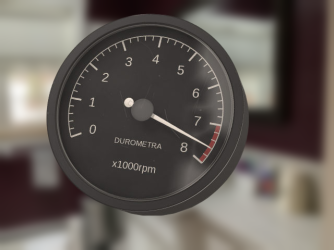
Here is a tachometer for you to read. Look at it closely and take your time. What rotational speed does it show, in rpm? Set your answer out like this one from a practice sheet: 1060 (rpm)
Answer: 7600 (rpm)
